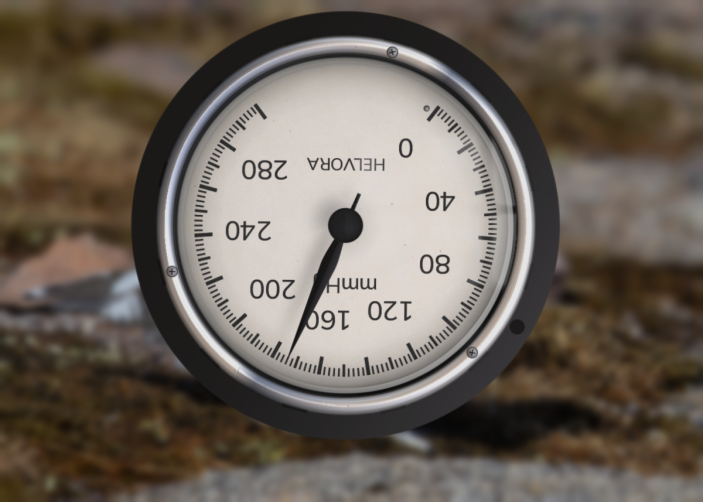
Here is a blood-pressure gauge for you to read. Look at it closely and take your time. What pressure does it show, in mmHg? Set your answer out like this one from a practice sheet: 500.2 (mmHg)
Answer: 174 (mmHg)
